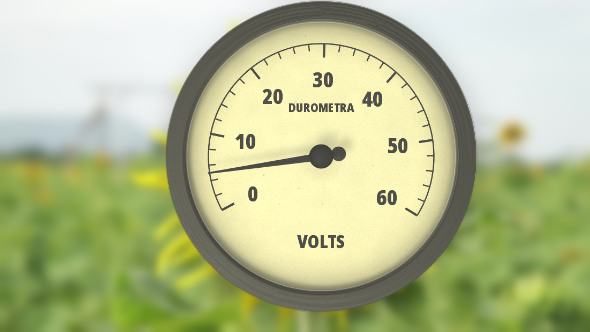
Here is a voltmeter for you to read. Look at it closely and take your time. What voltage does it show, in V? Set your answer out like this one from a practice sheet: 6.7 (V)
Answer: 5 (V)
